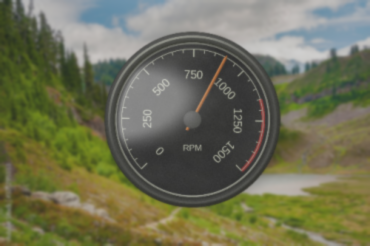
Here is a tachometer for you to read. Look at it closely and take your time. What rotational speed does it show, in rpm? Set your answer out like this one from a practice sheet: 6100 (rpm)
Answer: 900 (rpm)
